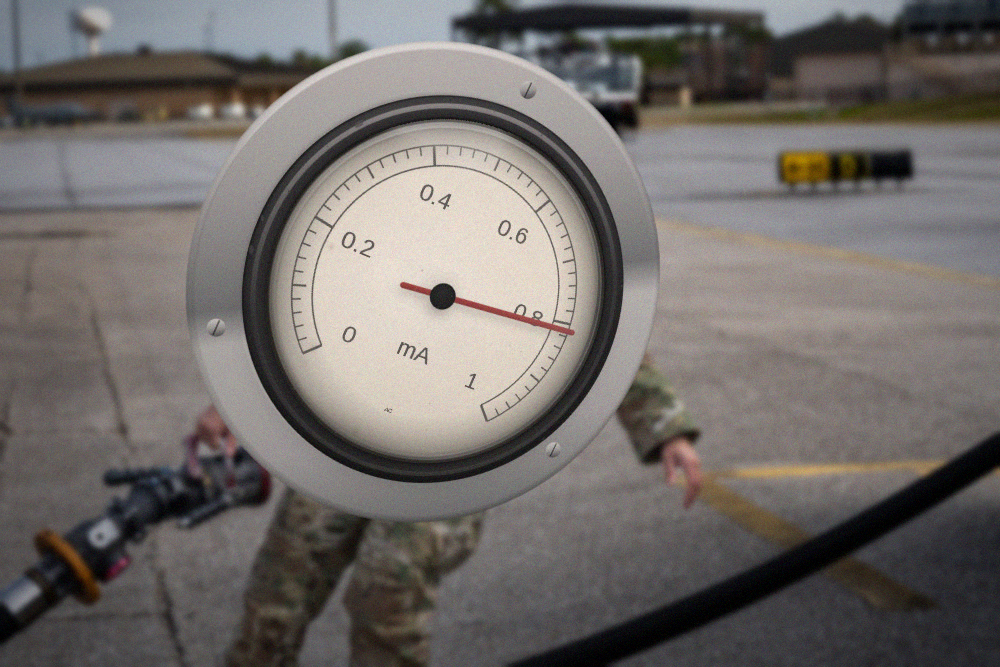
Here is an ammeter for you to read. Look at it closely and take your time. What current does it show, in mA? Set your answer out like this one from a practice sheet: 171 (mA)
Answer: 0.81 (mA)
